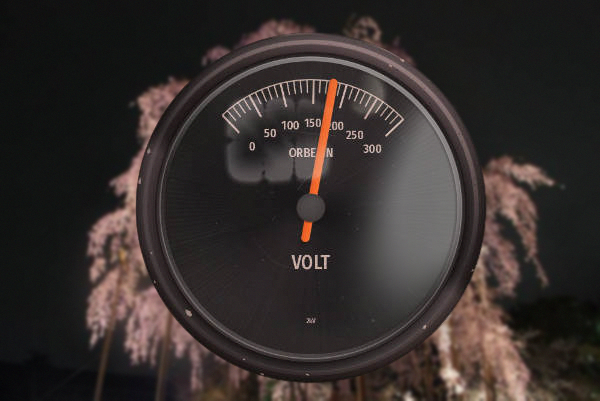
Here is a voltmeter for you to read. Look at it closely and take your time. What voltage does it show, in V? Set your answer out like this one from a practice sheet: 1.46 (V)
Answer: 180 (V)
